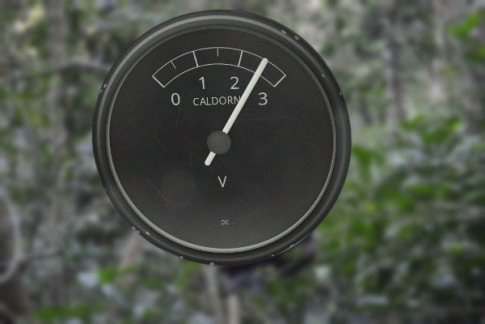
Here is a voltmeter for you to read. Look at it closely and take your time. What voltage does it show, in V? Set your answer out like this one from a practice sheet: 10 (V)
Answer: 2.5 (V)
